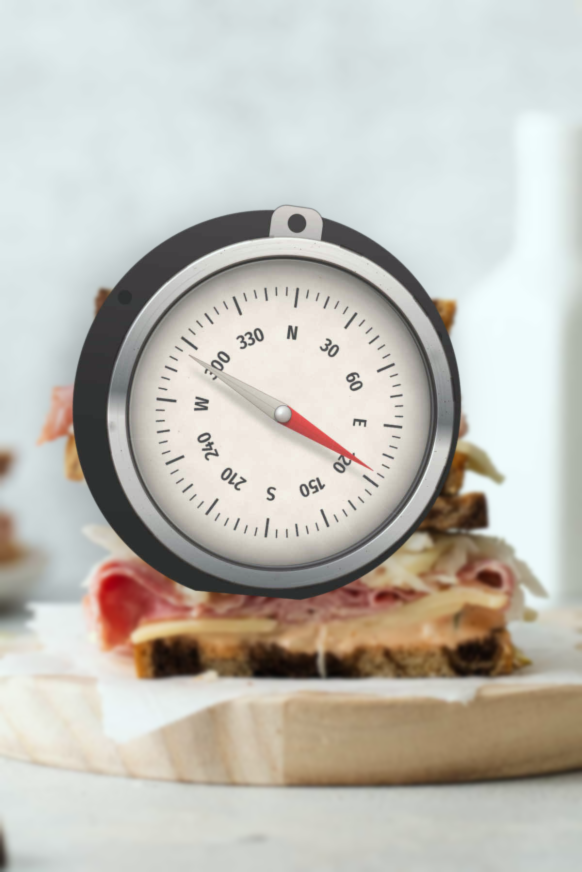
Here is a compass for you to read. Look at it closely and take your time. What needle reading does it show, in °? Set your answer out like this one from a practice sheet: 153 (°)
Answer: 115 (°)
